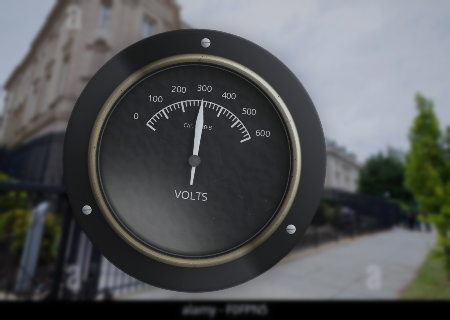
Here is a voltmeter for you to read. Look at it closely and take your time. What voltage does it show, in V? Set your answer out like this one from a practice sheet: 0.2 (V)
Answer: 300 (V)
